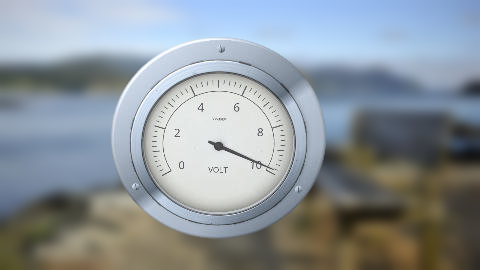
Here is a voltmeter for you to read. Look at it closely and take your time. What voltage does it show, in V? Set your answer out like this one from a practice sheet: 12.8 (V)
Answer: 9.8 (V)
